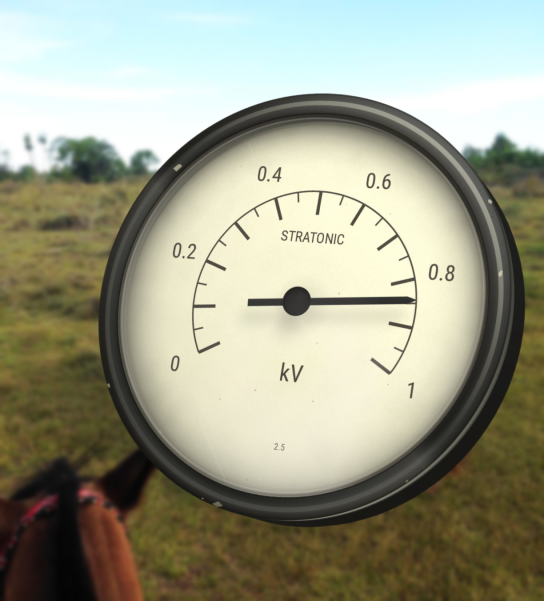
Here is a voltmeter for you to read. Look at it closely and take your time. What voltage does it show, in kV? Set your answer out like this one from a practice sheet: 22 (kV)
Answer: 0.85 (kV)
